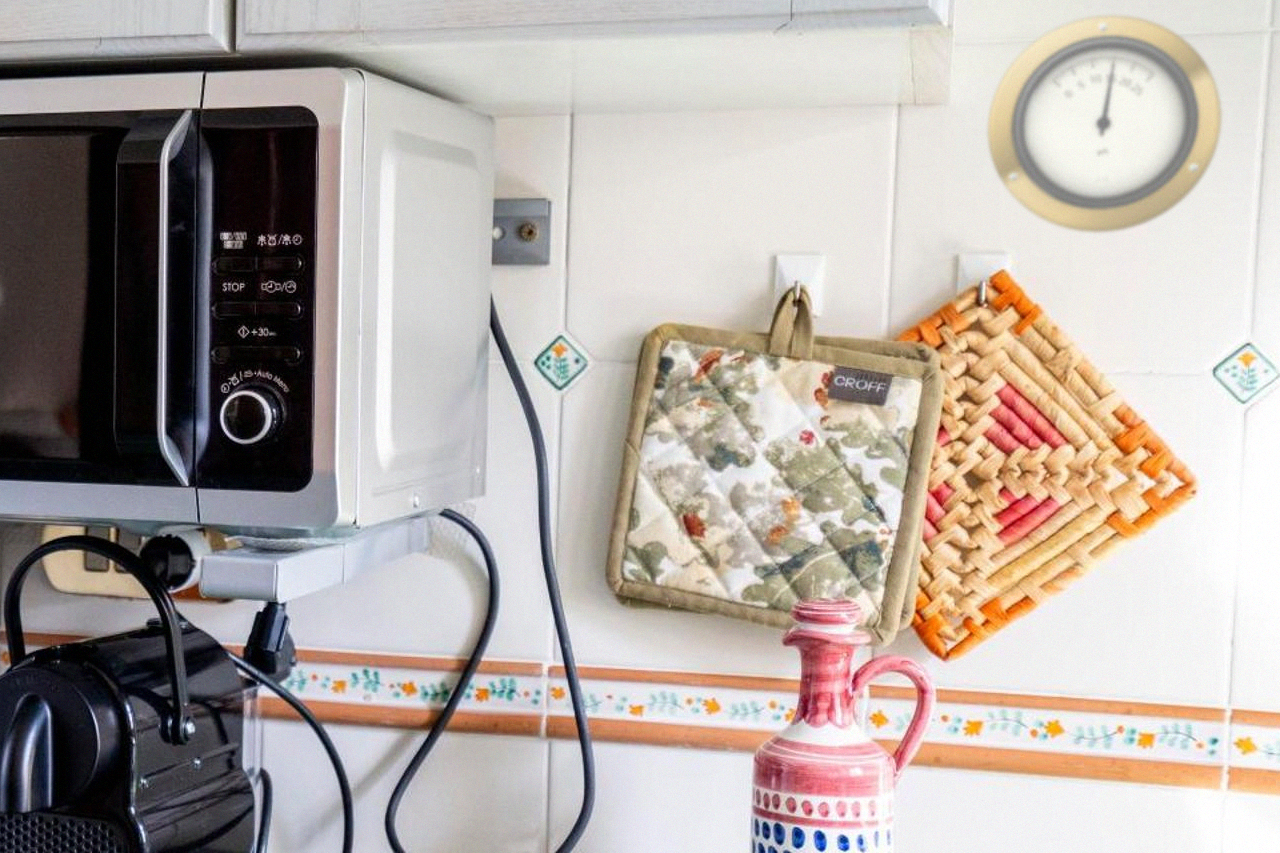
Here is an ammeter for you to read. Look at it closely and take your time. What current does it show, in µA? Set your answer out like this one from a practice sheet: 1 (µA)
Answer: 15 (µA)
